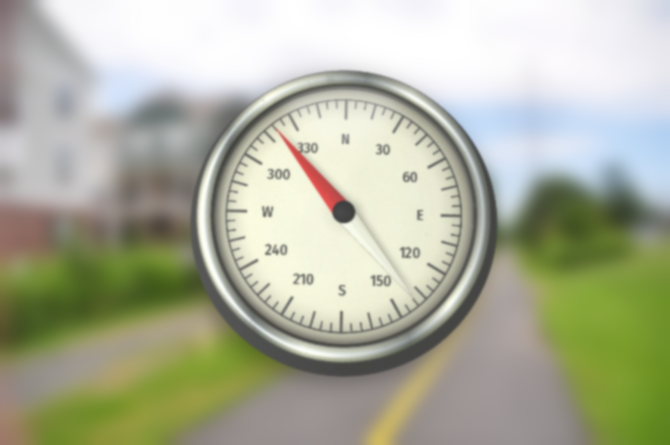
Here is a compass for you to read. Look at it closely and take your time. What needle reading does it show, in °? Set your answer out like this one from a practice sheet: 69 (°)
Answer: 320 (°)
